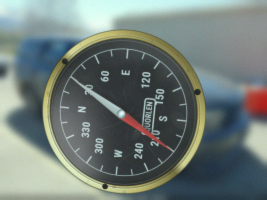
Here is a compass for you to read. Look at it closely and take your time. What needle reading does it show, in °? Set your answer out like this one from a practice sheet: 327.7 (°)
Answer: 210 (°)
